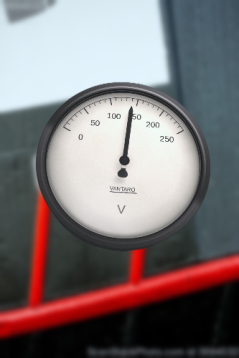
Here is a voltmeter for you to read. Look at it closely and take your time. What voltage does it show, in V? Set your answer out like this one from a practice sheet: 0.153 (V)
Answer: 140 (V)
